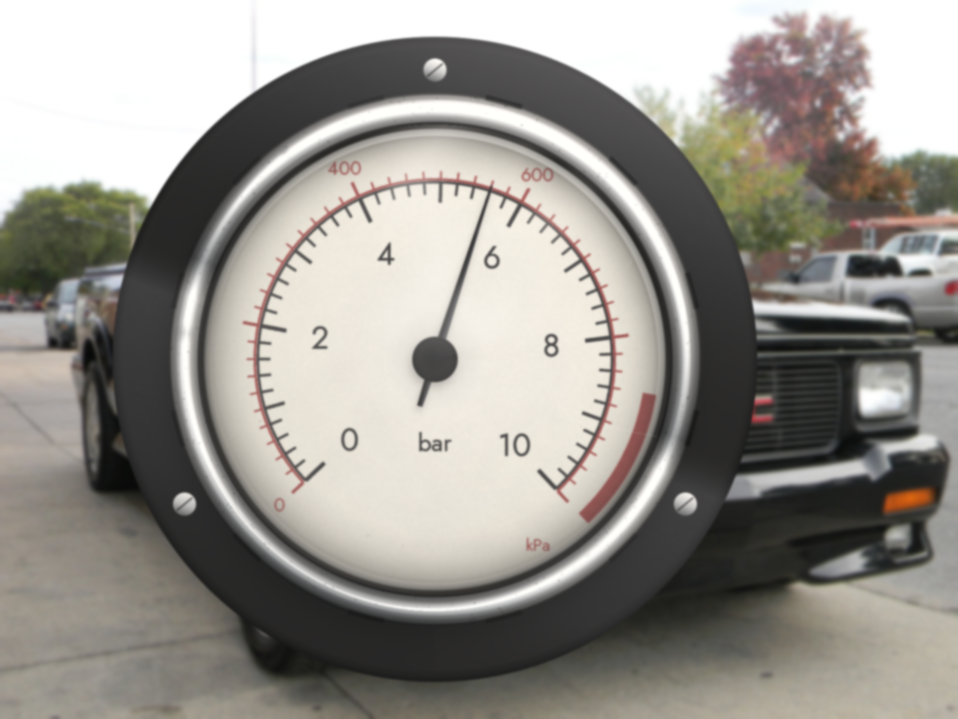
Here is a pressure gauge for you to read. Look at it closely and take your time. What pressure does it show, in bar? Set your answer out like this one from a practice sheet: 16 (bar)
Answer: 5.6 (bar)
